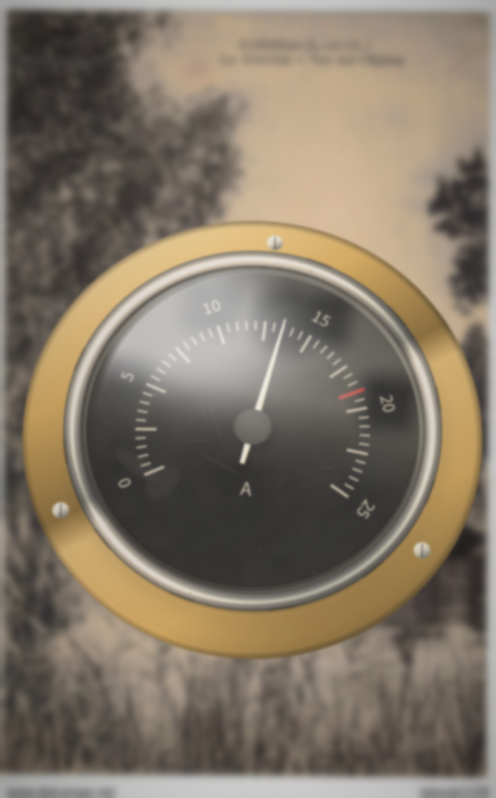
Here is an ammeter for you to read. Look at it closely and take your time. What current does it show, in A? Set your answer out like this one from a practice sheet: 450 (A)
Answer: 13.5 (A)
